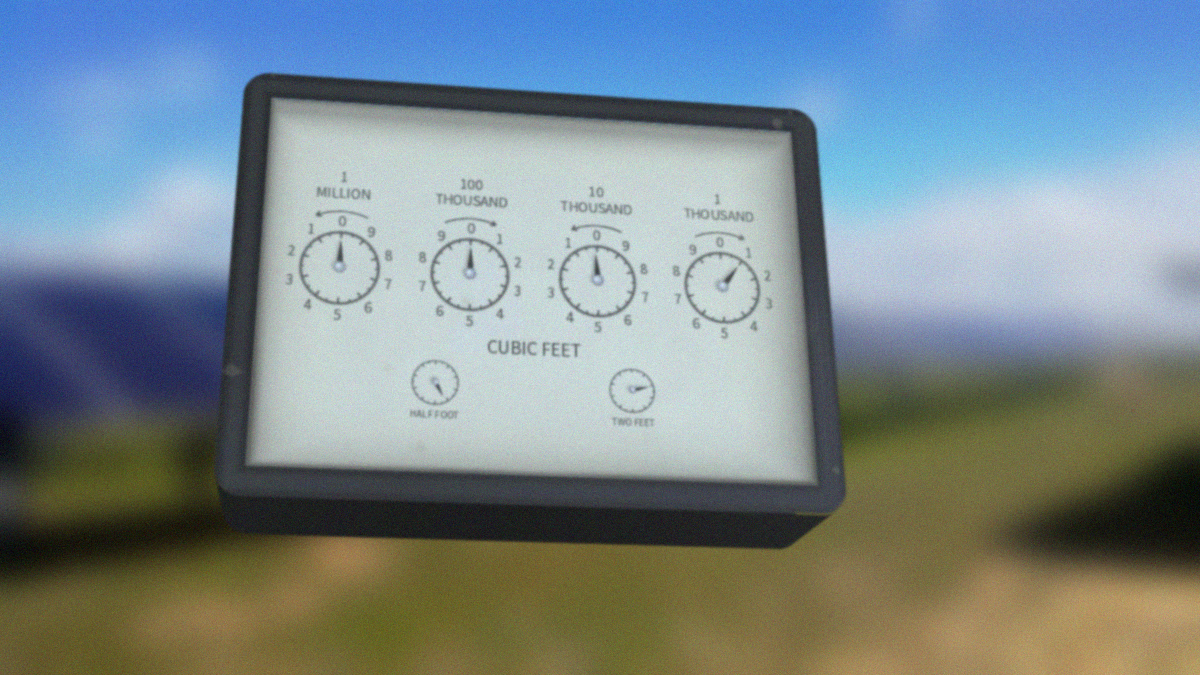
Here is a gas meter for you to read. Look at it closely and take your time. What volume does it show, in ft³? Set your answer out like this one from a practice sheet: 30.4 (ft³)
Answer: 100 (ft³)
